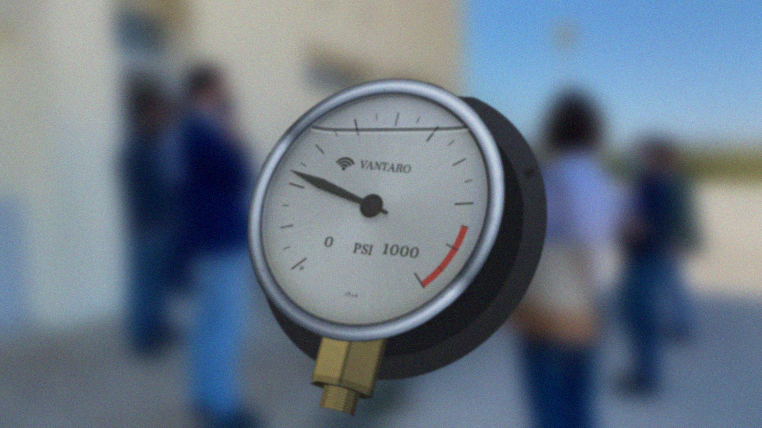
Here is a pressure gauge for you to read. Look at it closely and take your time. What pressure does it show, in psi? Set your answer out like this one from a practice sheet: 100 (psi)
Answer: 225 (psi)
